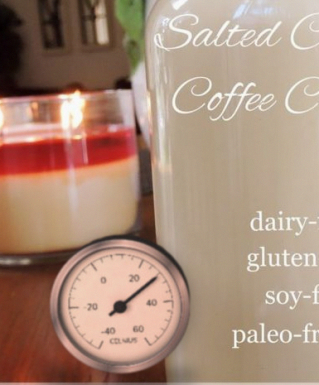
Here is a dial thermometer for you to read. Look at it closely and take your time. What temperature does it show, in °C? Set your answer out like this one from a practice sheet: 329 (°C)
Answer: 28 (°C)
